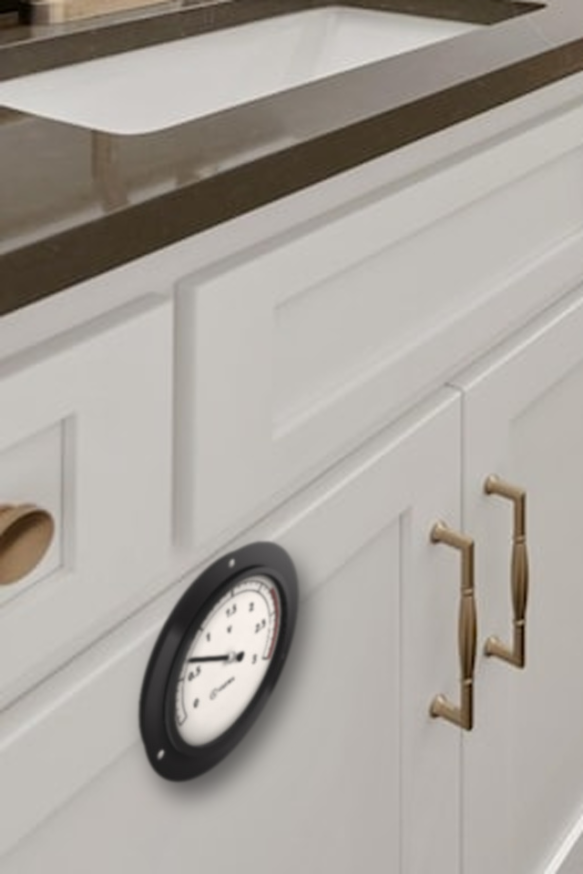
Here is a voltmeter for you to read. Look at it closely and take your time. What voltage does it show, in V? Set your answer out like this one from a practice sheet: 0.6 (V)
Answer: 0.7 (V)
